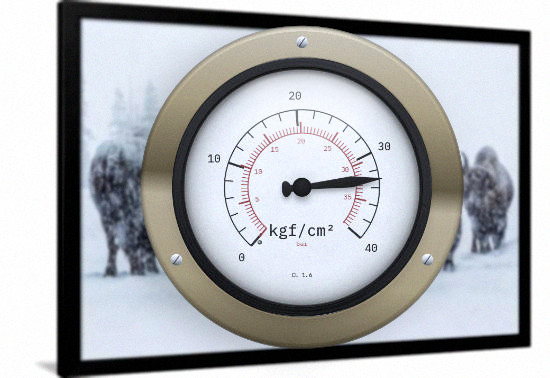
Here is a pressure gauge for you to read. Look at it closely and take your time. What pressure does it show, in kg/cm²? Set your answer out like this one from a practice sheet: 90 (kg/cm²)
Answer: 33 (kg/cm²)
